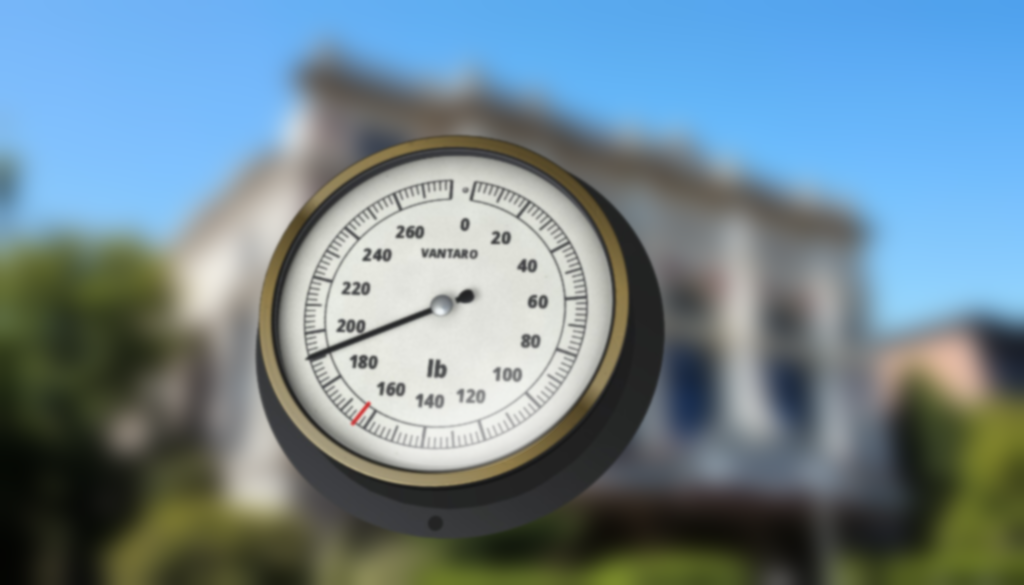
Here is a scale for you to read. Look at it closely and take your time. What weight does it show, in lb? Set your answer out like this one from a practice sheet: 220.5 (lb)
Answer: 190 (lb)
